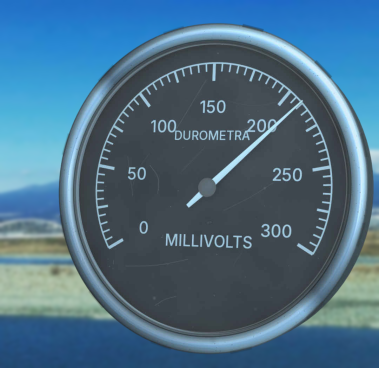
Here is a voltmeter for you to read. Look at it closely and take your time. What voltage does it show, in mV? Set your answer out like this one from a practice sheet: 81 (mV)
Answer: 210 (mV)
